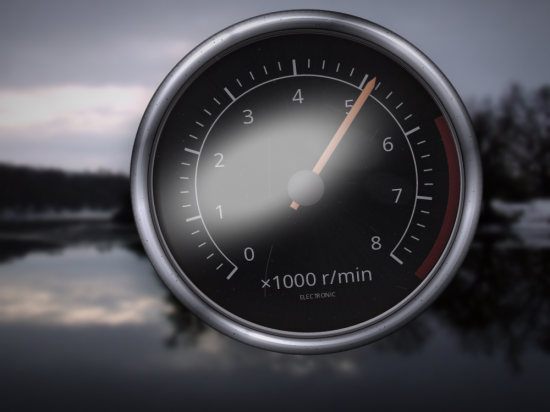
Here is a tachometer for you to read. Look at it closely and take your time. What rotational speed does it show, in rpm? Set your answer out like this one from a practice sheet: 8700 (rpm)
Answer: 5100 (rpm)
